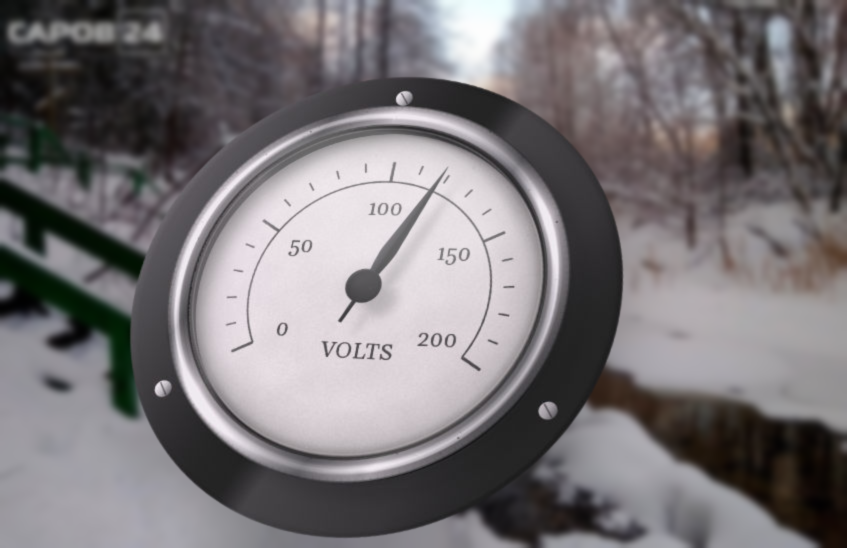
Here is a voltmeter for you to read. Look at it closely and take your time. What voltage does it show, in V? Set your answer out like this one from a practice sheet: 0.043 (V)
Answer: 120 (V)
